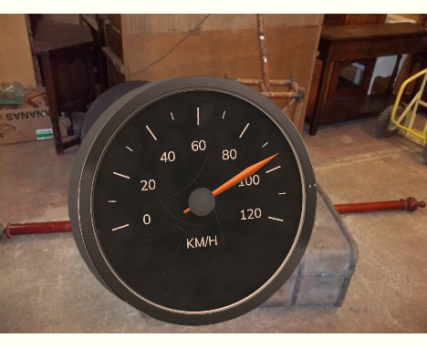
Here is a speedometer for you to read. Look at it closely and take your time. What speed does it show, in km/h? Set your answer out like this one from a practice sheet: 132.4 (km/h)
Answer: 95 (km/h)
